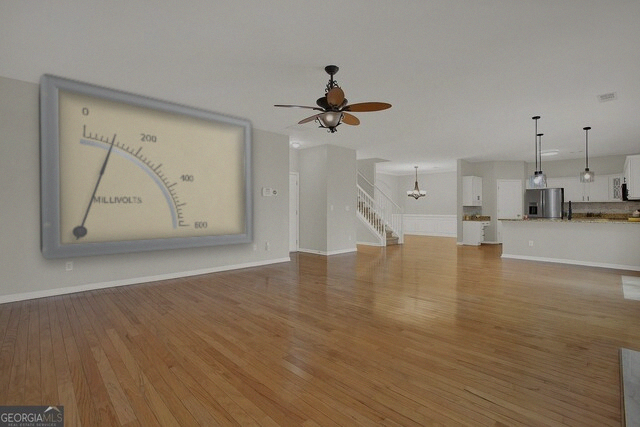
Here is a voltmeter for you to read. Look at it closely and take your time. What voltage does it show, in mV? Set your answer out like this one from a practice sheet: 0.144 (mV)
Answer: 100 (mV)
